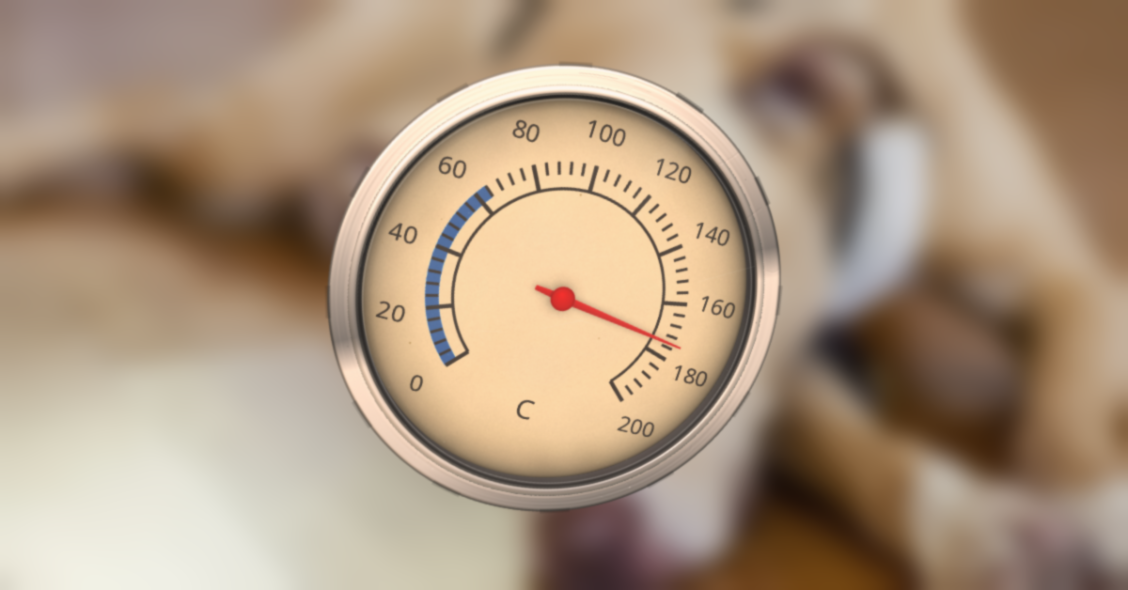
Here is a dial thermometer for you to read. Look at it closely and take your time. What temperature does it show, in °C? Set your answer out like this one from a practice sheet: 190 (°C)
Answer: 174 (°C)
